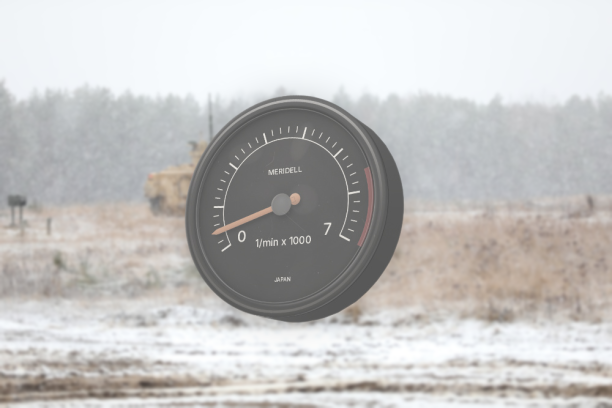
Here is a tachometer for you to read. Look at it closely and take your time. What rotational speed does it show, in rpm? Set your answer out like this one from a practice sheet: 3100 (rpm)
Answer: 400 (rpm)
